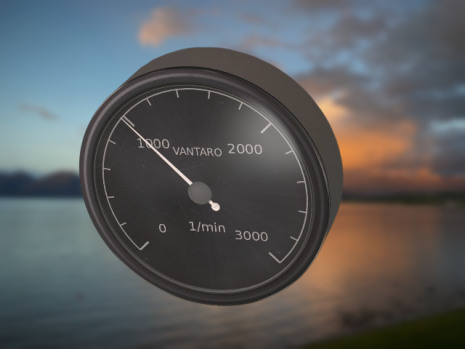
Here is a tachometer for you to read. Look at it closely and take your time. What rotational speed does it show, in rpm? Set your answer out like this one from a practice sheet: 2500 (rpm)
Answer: 1000 (rpm)
